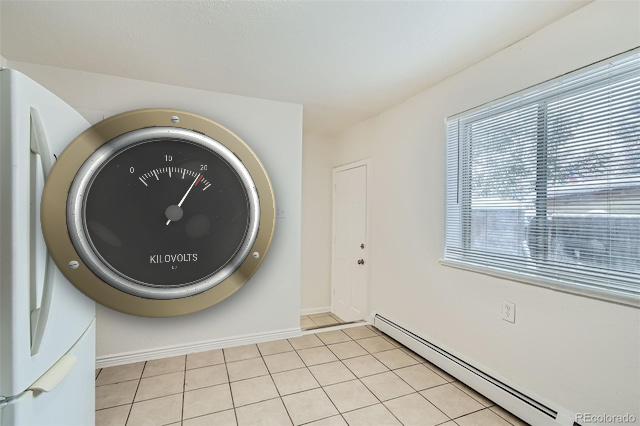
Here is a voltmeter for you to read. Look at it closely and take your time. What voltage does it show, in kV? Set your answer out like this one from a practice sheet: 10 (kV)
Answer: 20 (kV)
